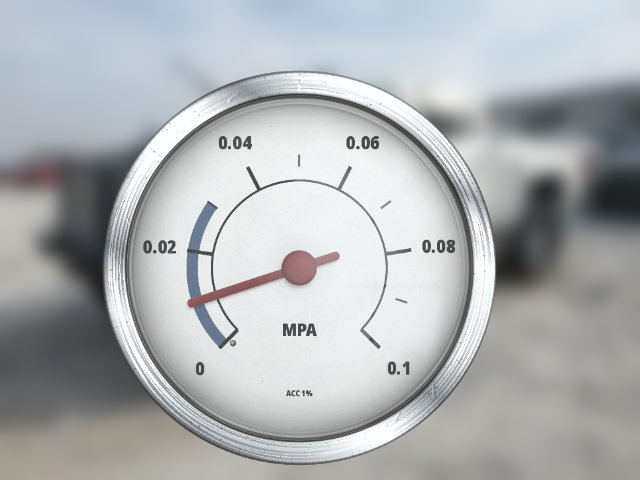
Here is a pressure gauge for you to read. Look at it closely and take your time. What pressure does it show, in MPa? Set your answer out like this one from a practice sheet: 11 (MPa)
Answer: 0.01 (MPa)
